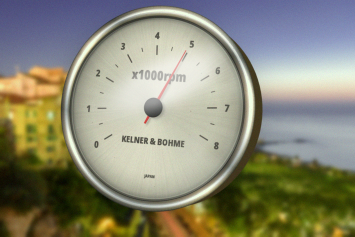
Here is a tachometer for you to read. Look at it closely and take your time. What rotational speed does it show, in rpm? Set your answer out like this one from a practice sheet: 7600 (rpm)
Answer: 5000 (rpm)
